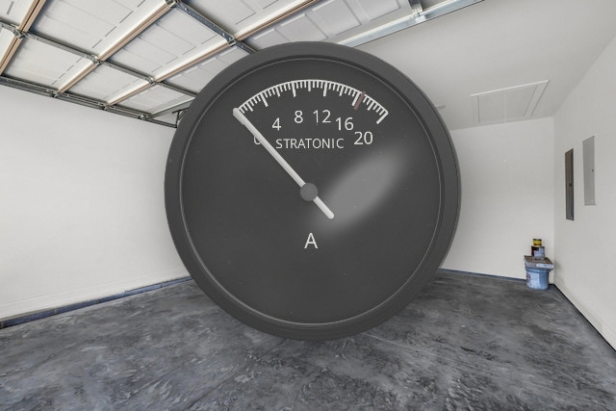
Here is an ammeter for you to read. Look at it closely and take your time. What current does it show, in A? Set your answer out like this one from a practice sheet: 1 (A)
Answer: 0.5 (A)
